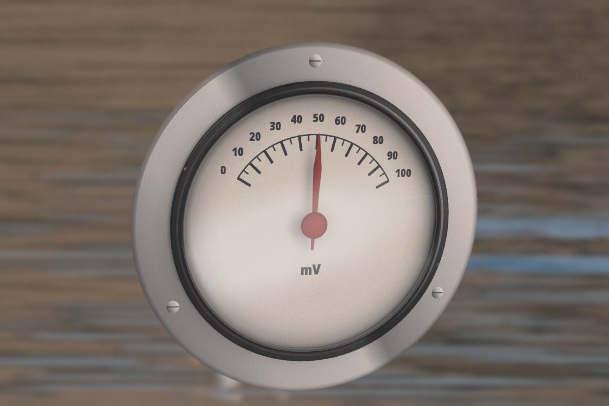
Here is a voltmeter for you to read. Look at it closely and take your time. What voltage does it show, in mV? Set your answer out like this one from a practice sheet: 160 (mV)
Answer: 50 (mV)
